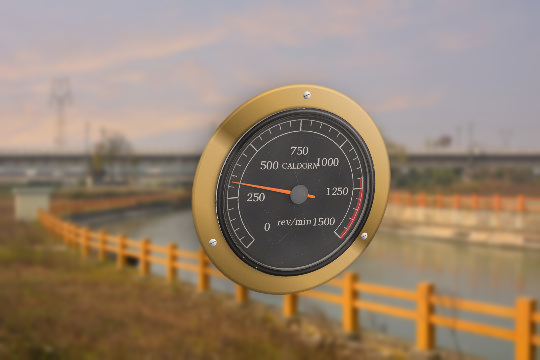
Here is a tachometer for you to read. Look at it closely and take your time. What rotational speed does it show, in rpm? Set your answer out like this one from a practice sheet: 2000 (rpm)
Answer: 325 (rpm)
